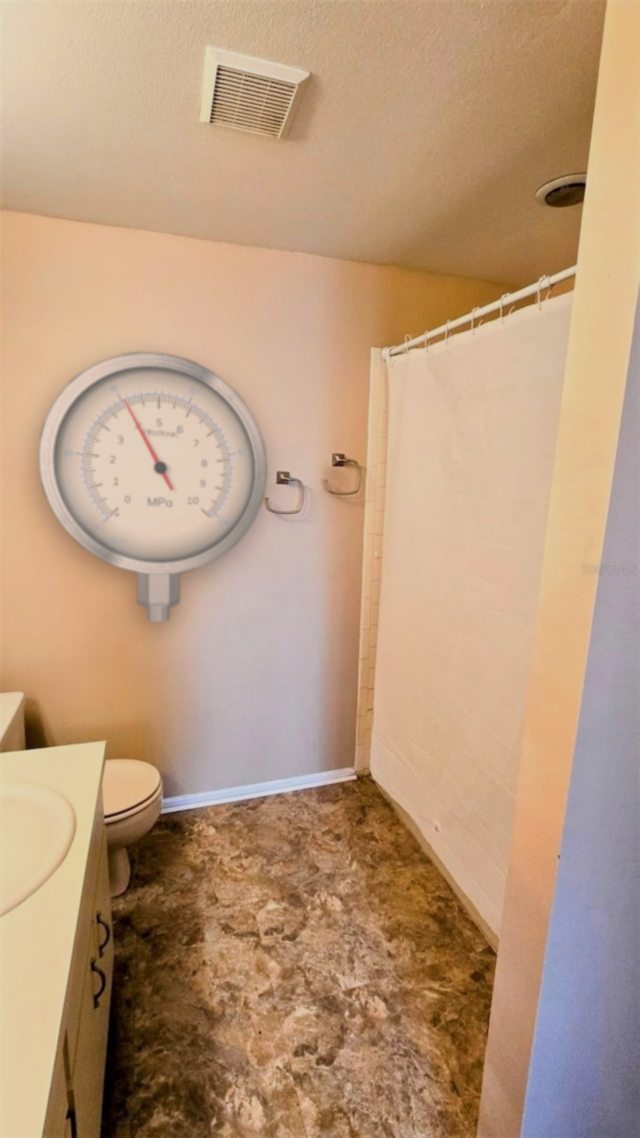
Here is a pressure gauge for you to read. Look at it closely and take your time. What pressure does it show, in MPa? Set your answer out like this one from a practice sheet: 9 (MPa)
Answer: 4 (MPa)
